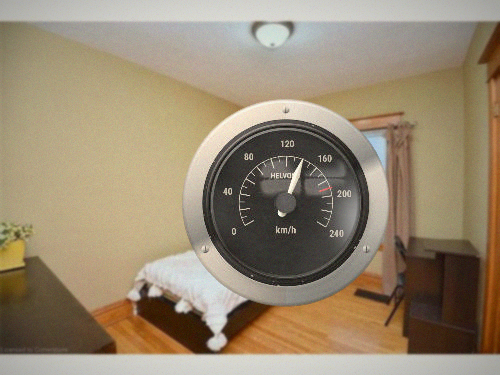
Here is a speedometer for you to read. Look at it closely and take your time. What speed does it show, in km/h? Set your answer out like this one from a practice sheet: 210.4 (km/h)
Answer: 140 (km/h)
